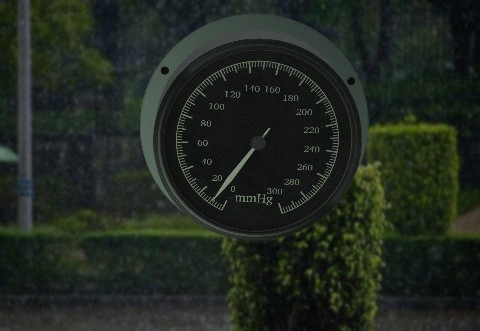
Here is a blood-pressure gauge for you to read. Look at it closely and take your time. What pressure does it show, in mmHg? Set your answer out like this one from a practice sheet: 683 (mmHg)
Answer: 10 (mmHg)
